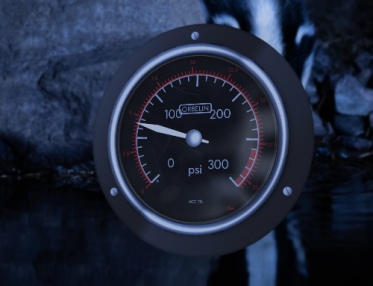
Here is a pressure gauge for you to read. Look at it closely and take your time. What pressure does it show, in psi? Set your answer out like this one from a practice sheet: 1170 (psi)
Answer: 65 (psi)
